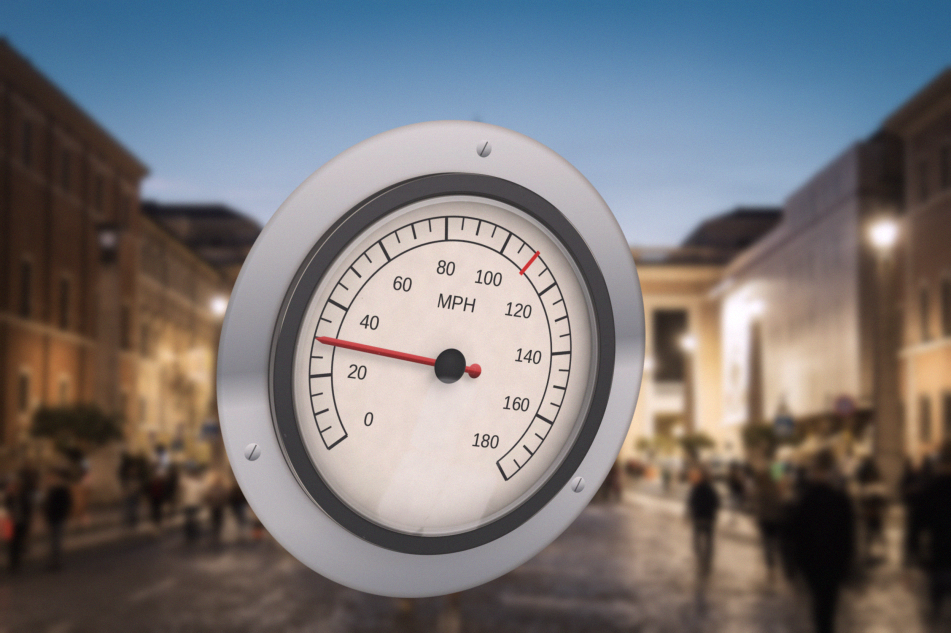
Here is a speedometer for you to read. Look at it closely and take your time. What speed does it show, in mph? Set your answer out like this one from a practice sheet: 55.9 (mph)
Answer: 30 (mph)
